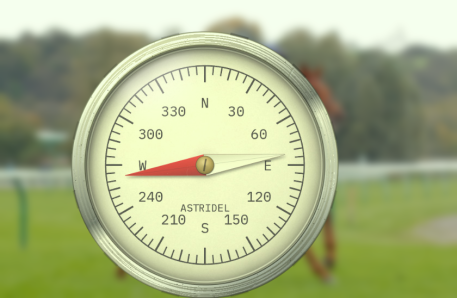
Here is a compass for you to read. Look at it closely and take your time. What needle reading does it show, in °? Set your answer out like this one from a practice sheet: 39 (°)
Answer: 262.5 (°)
